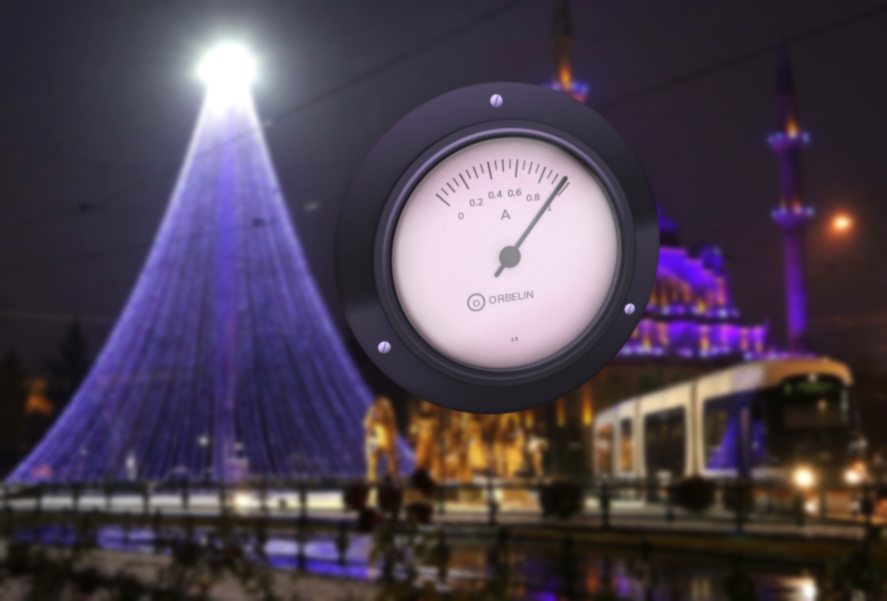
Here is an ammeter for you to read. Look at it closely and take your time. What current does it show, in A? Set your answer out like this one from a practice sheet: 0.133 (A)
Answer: 0.95 (A)
